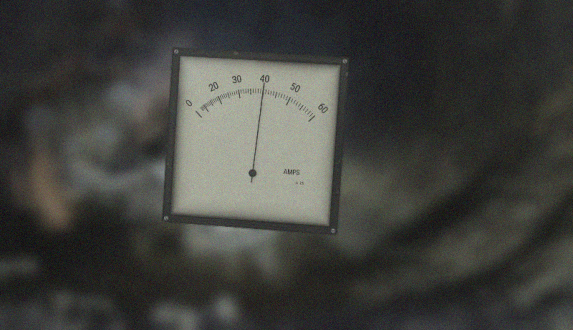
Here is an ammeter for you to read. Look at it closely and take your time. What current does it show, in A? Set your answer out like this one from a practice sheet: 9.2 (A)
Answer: 40 (A)
